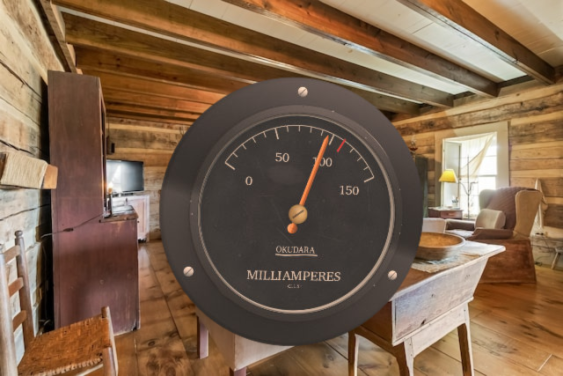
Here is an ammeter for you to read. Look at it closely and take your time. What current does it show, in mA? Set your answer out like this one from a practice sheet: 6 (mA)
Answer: 95 (mA)
